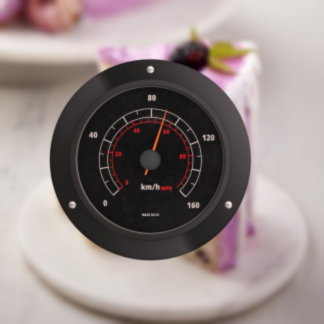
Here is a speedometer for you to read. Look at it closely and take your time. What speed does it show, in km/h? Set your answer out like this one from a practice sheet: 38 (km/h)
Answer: 90 (km/h)
